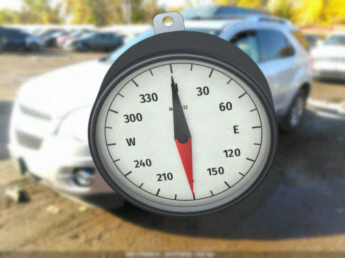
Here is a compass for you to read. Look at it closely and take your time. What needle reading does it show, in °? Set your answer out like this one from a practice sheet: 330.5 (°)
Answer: 180 (°)
